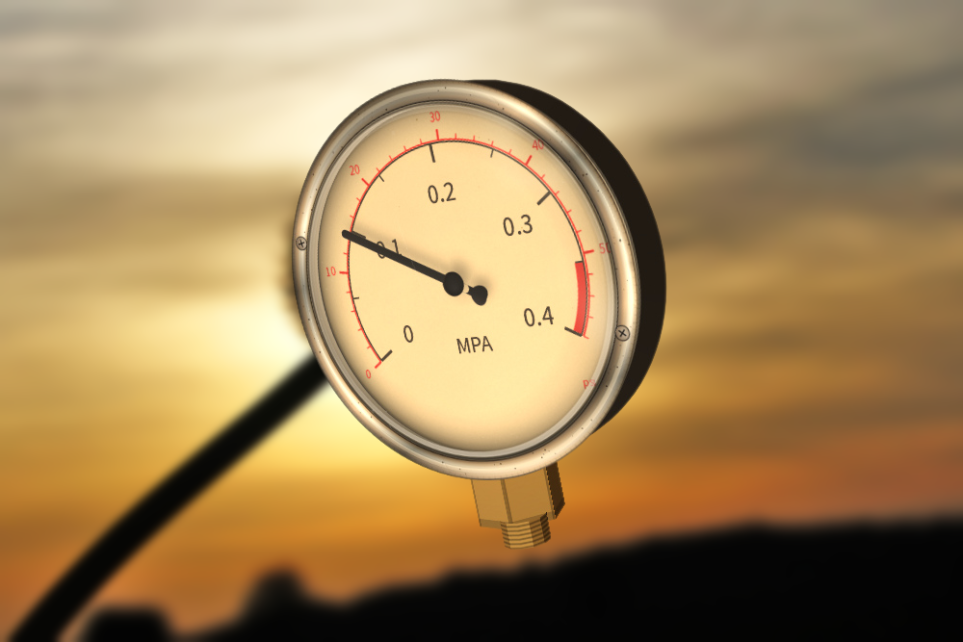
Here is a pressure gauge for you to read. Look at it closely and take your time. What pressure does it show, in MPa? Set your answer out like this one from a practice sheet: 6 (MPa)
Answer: 0.1 (MPa)
